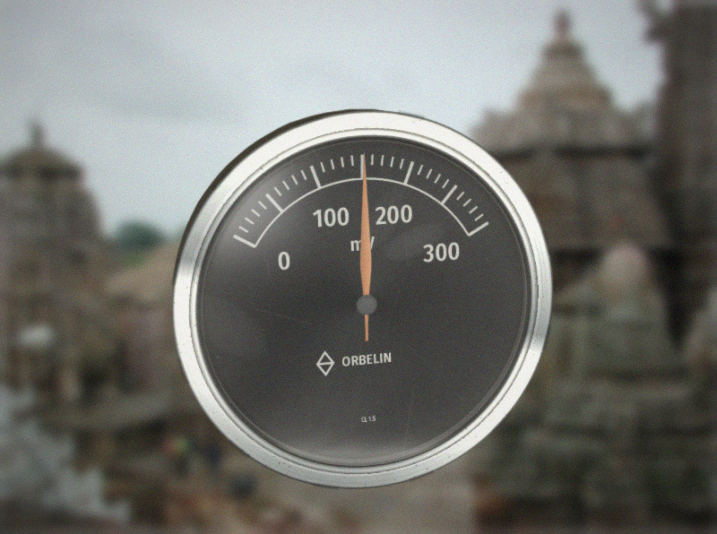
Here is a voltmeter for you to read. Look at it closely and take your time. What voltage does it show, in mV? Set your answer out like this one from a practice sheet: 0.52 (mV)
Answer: 150 (mV)
